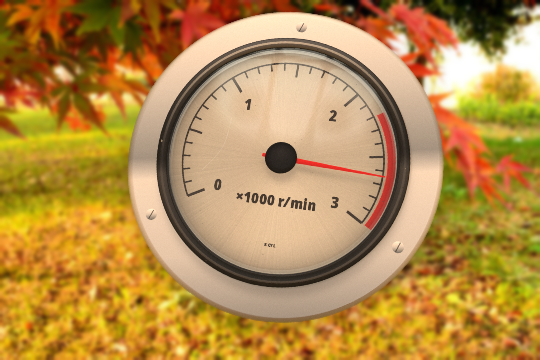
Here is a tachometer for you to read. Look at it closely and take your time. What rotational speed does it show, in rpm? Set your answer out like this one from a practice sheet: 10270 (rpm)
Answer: 2650 (rpm)
